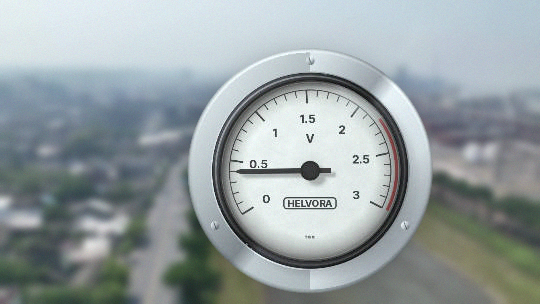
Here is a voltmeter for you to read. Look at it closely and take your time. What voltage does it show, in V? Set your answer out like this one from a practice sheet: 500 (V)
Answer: 0.4 (V)
